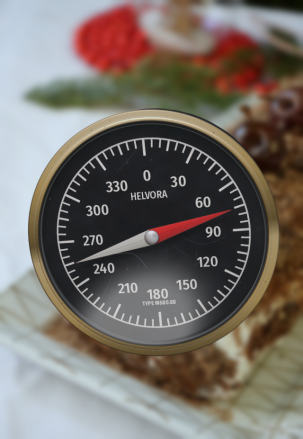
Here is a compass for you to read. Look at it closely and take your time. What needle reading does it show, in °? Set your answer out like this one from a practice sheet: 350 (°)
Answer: 75 (°)
